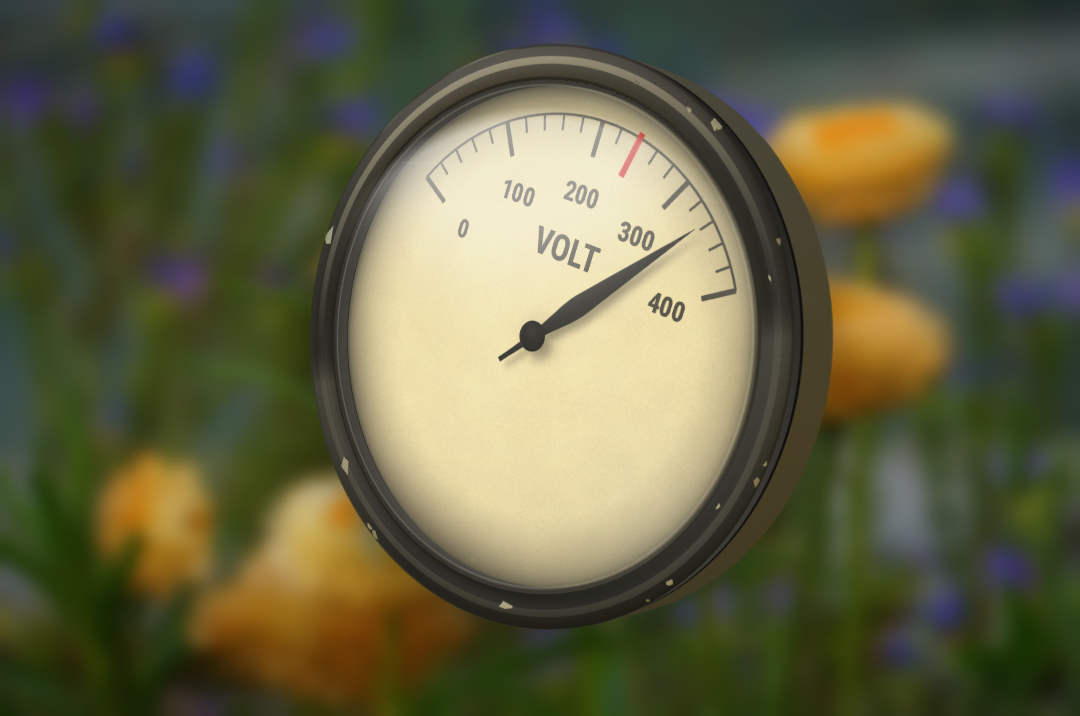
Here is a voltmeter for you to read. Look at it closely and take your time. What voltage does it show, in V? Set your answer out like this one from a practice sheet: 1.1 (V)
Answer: 340 (V)
